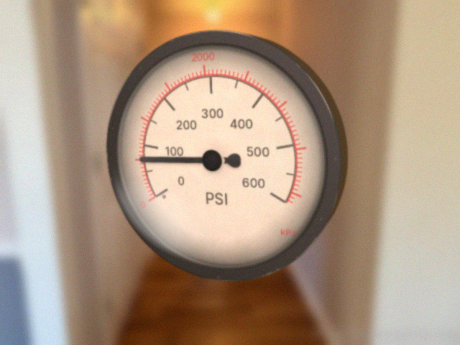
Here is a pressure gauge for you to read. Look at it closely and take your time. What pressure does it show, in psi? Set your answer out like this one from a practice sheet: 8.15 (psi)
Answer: 75 (psi)
